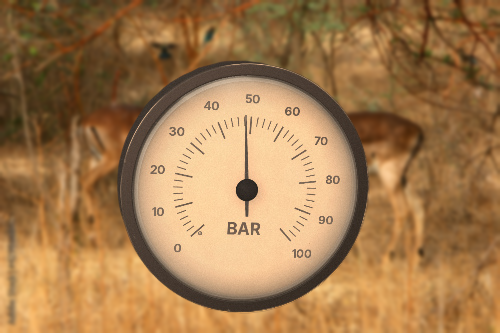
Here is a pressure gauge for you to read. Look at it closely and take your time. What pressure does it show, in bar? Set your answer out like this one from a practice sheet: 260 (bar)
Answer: 48 (bar)
